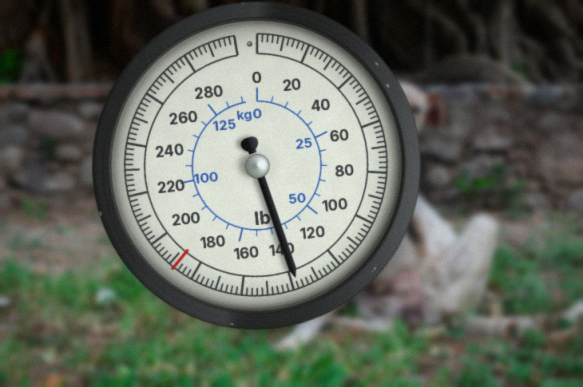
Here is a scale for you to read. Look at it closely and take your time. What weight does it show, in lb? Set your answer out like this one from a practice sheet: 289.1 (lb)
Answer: 138 (lb)
